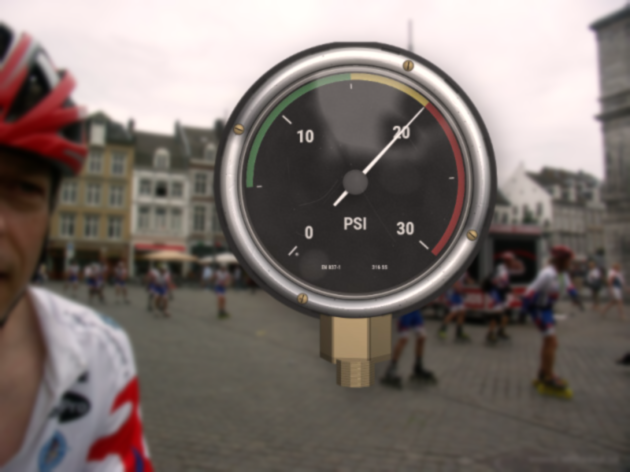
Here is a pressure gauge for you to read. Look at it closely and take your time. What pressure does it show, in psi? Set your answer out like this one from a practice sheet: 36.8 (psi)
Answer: 20 (psi)
